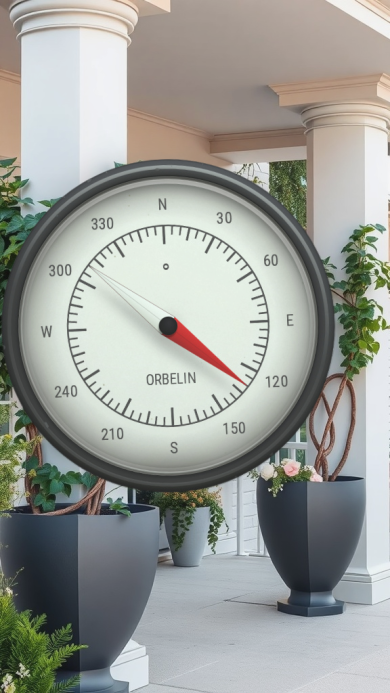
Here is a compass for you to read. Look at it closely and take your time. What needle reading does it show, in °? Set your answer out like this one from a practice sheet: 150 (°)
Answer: 130 (°)
